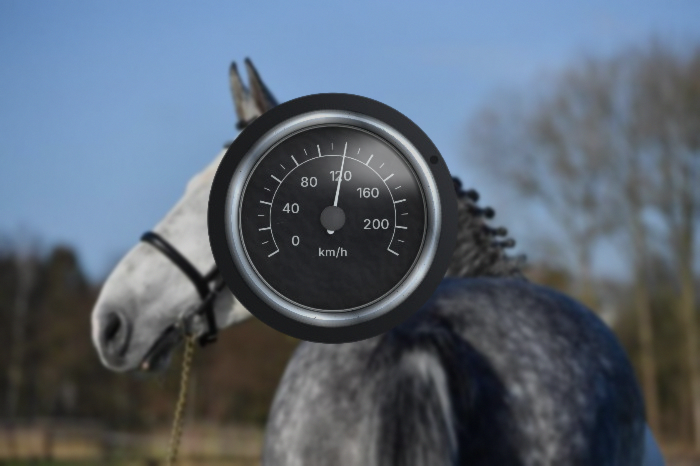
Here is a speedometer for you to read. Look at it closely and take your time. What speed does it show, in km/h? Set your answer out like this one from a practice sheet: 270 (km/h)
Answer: 120 (km/h)
